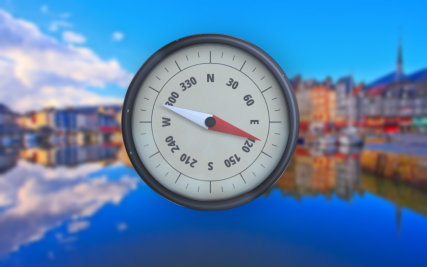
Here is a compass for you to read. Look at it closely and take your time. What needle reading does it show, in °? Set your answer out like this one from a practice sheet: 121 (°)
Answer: 110 (°)
